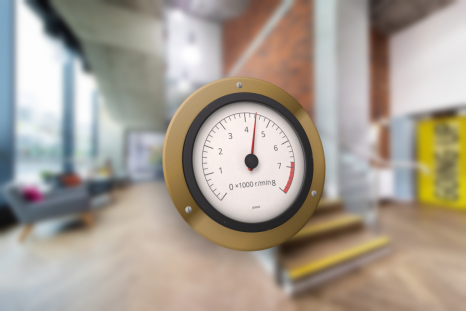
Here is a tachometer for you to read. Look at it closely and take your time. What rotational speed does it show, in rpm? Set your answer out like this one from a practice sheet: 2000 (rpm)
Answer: 4400 (rpm)
